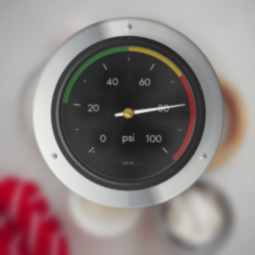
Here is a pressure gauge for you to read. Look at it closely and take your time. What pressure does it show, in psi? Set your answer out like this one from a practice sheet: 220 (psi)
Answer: 80 (psi)
